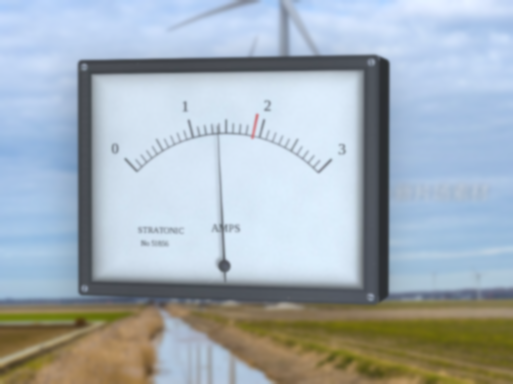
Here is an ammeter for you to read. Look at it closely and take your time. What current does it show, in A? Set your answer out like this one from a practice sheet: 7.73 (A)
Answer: 1.4 (A)
